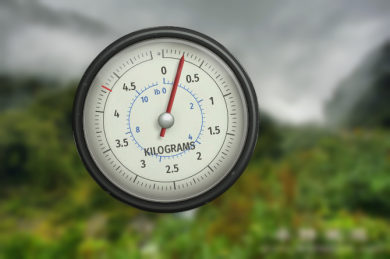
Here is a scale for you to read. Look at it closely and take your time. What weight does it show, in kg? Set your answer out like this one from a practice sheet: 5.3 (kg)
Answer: 0.25 (kg)
